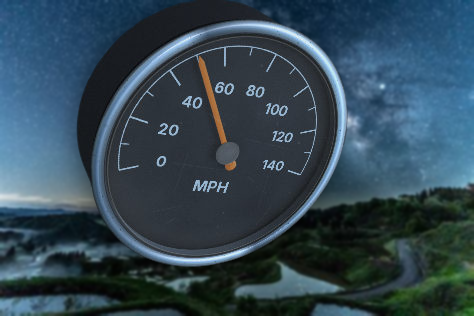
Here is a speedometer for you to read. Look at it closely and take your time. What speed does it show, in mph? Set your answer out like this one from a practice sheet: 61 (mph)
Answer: 50 (mph)
